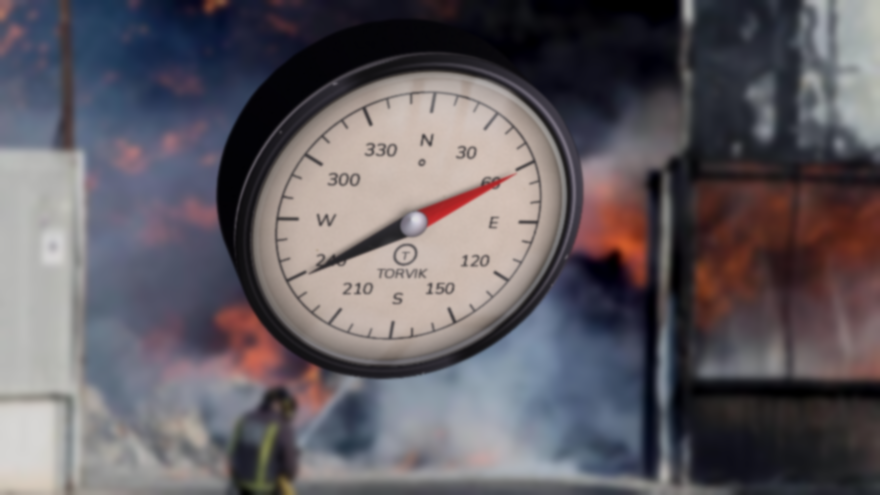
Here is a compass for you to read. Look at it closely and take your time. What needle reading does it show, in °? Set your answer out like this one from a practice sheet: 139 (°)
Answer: 60 (°)
